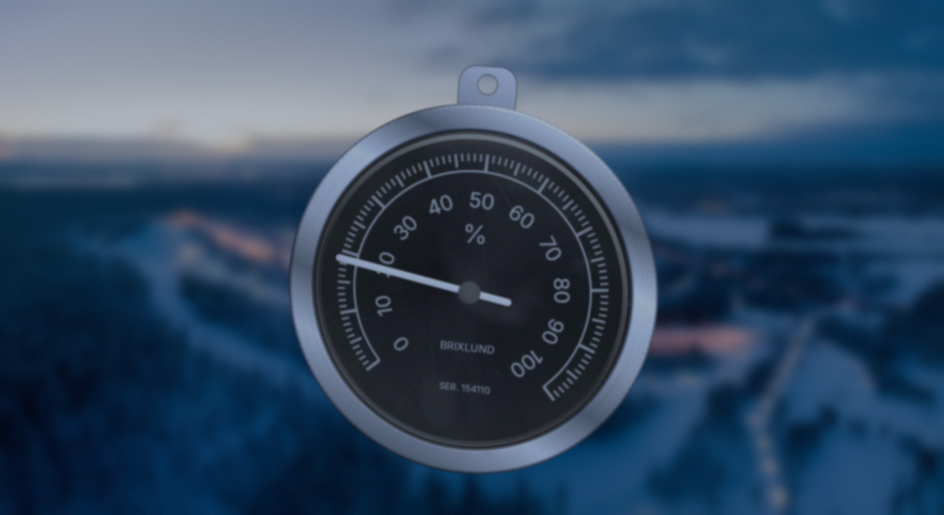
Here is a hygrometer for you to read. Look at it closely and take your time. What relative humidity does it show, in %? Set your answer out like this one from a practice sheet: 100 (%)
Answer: 19 (%)
